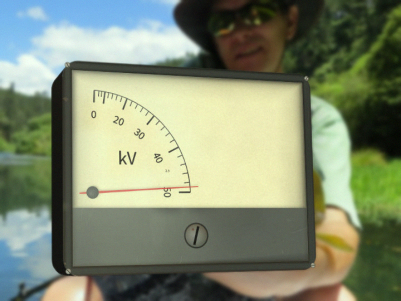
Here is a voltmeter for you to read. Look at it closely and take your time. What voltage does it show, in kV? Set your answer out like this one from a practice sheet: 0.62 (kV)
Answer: 49 (kV)
